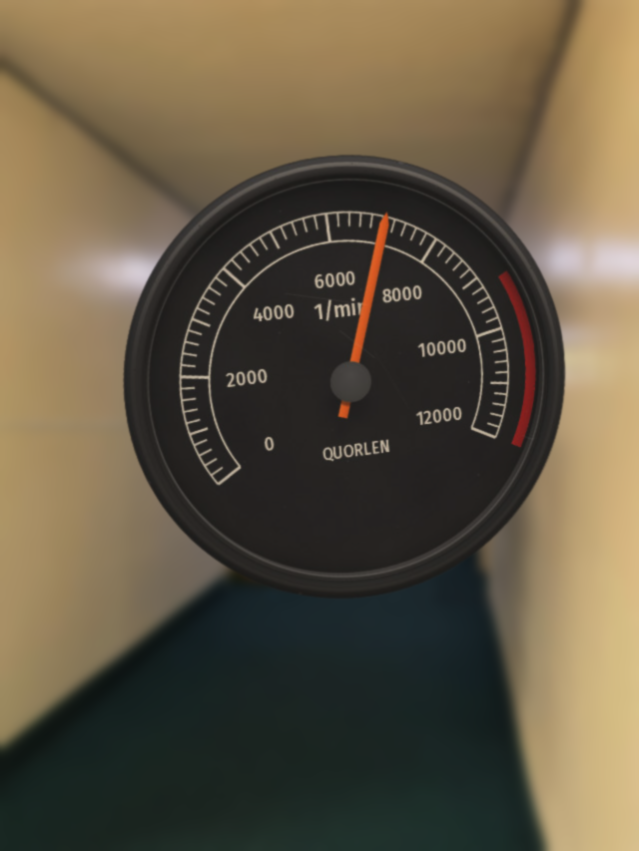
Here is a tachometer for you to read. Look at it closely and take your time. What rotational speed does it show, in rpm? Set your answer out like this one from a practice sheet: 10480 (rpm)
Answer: 7000 (rpm)
